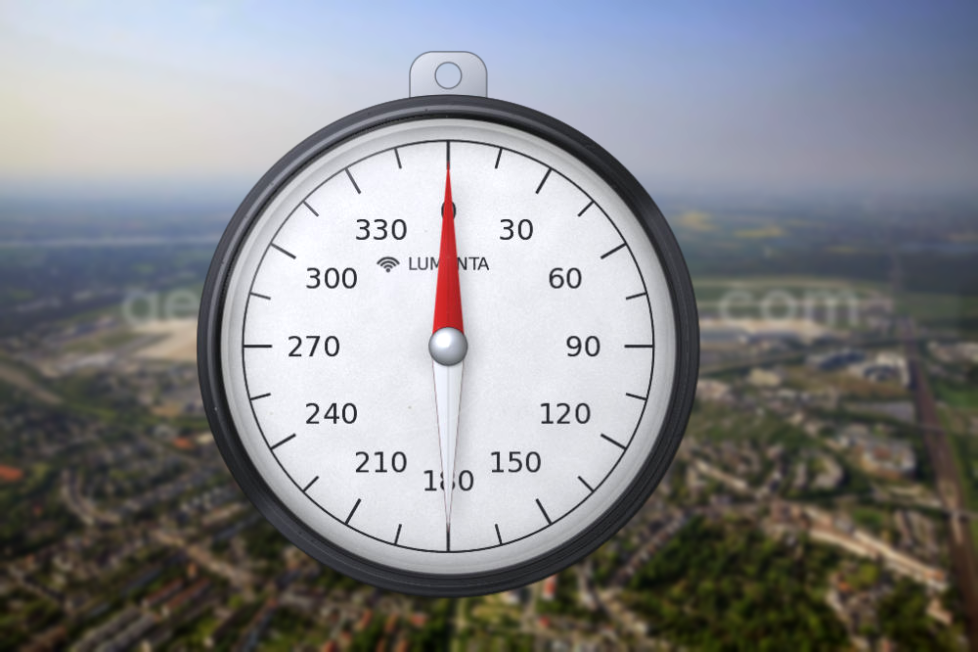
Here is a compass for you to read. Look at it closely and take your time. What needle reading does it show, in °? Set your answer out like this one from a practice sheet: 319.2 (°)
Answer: 0 (°)
